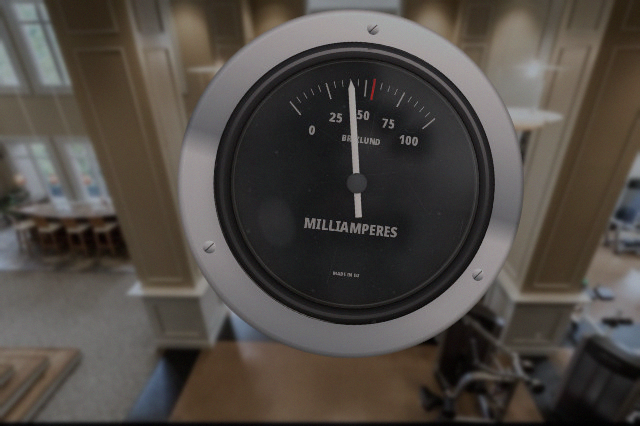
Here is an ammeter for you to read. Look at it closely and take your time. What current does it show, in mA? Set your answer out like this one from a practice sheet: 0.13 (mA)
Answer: 40 (mA)
